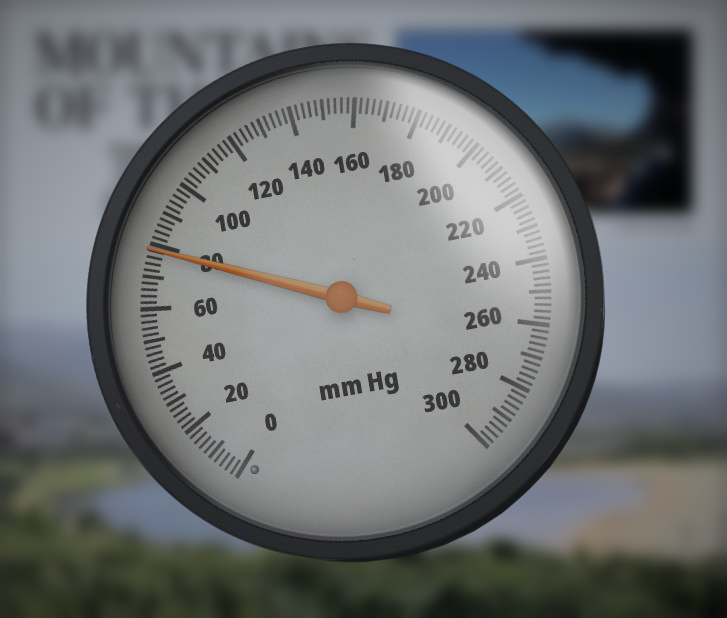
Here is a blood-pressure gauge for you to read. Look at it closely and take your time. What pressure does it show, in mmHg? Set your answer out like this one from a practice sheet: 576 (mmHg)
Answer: 78 (mmHg)
